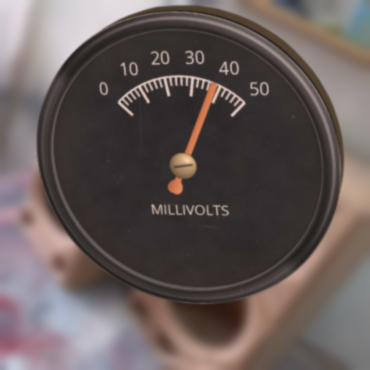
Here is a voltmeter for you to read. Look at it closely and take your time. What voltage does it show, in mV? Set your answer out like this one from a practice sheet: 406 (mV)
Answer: 38 (mV)
